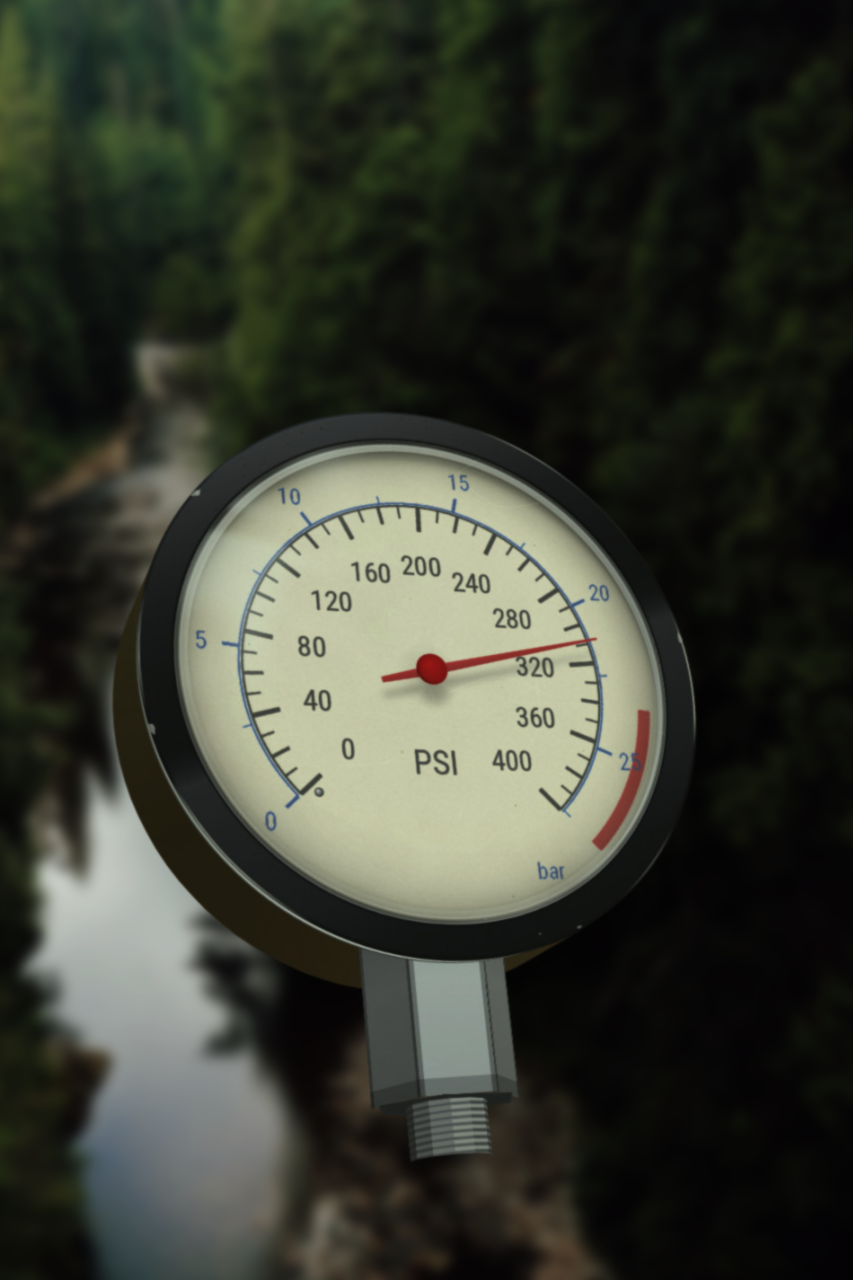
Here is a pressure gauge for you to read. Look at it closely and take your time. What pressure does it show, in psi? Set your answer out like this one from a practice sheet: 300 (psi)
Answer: 310 (psi)
